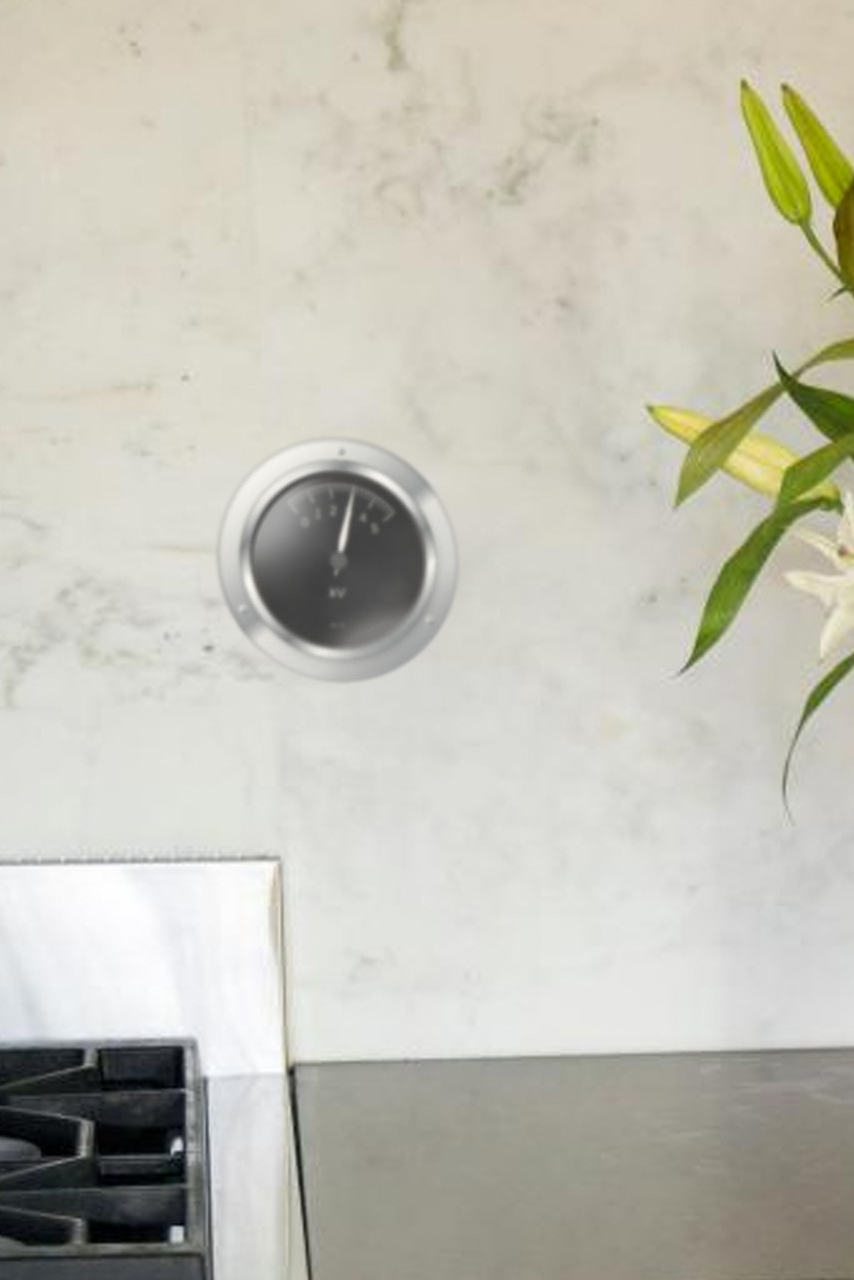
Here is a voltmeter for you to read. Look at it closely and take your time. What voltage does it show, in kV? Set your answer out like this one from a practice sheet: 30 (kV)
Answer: 3 (kV)
